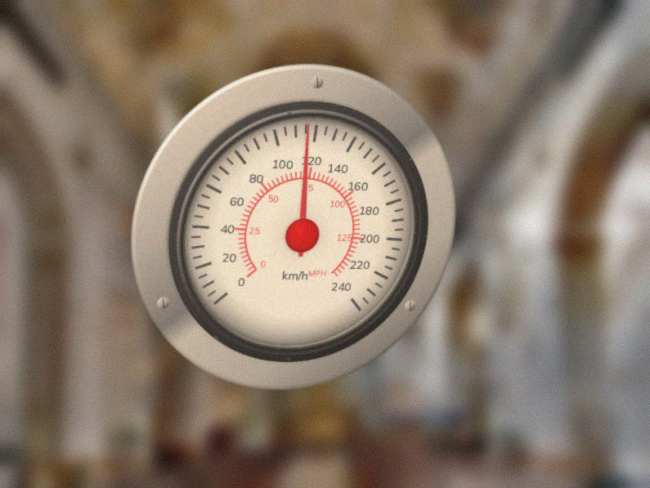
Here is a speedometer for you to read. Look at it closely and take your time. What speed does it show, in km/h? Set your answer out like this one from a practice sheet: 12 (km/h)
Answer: 115 (km/h)
